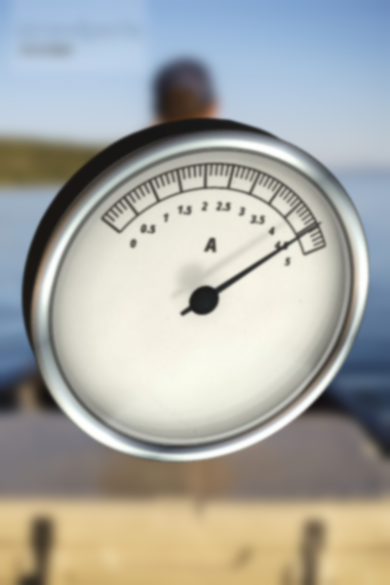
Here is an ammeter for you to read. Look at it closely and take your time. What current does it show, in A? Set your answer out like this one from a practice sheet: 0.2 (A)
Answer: 4.5 (A)
